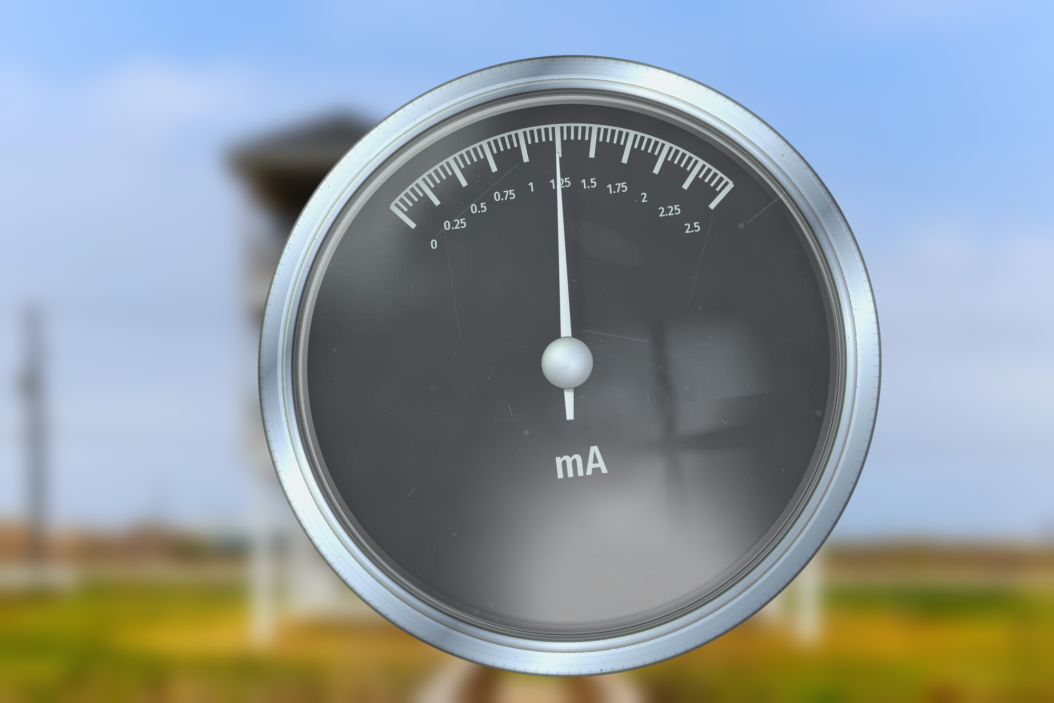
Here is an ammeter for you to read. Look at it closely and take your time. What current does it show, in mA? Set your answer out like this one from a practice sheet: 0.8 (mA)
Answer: 1.25 (mA)
